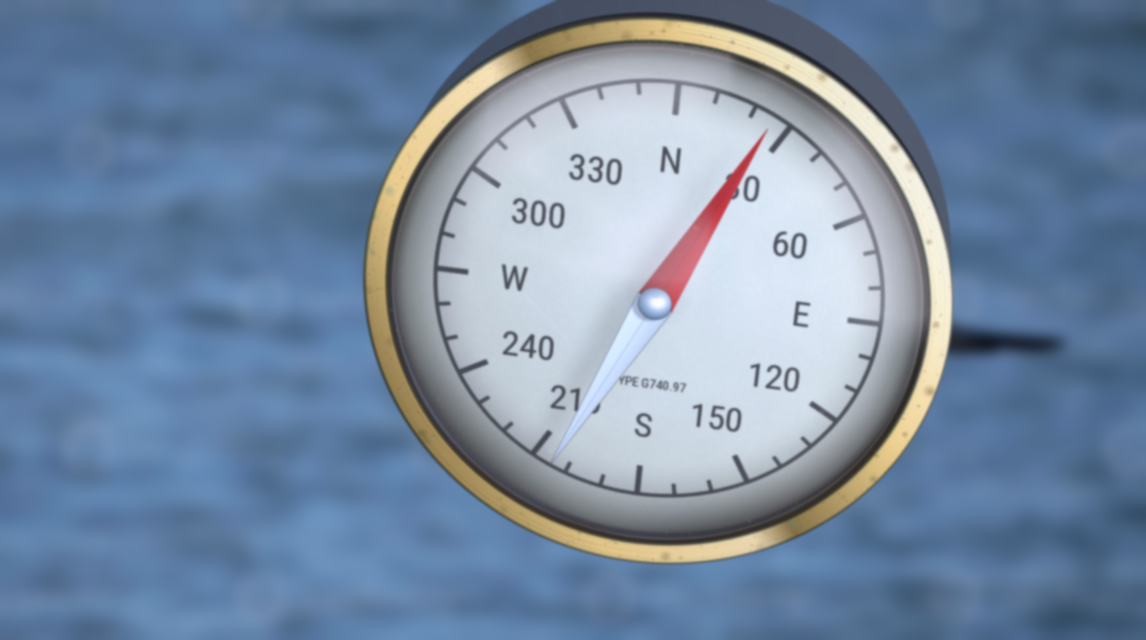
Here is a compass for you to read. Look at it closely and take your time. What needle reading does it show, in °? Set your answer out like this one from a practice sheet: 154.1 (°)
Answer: 25 (°)
